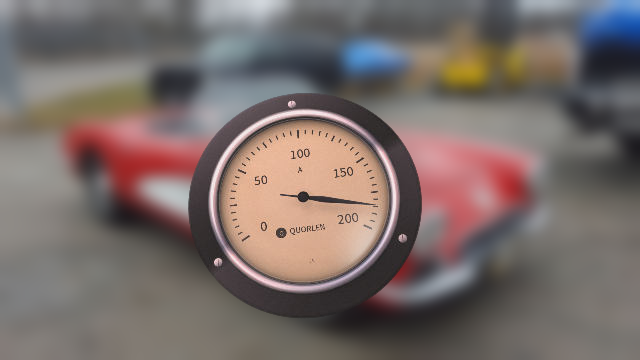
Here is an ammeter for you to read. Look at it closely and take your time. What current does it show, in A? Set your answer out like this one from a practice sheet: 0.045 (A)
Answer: 185 (A)
